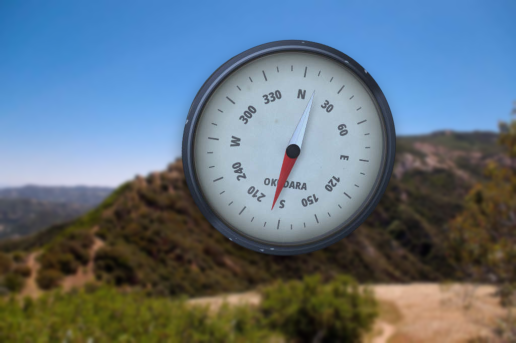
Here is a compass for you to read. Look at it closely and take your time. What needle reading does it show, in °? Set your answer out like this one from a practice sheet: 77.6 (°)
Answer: 190 (°)
